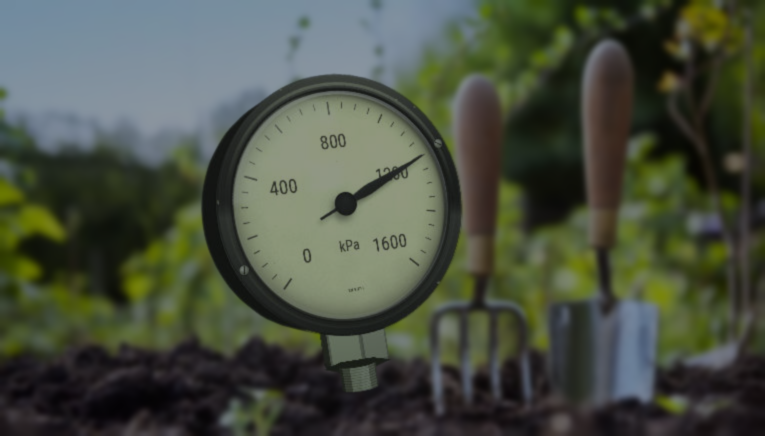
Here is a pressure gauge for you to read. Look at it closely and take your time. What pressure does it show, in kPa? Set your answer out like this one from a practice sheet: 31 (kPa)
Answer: 1200 (kPa)
